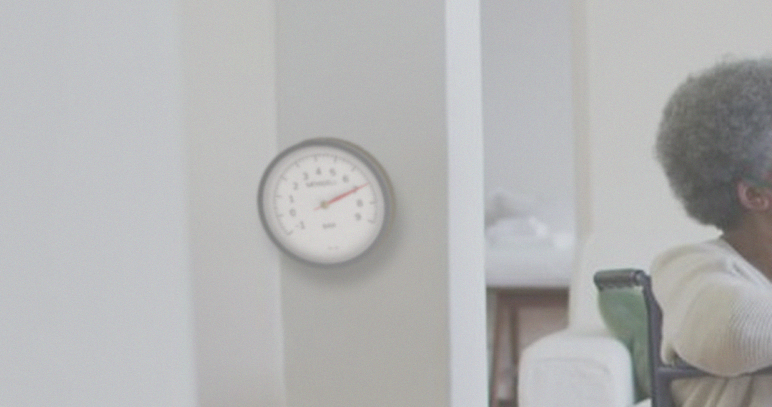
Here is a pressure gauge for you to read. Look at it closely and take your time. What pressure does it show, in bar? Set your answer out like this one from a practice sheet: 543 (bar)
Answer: 7 (bar)
